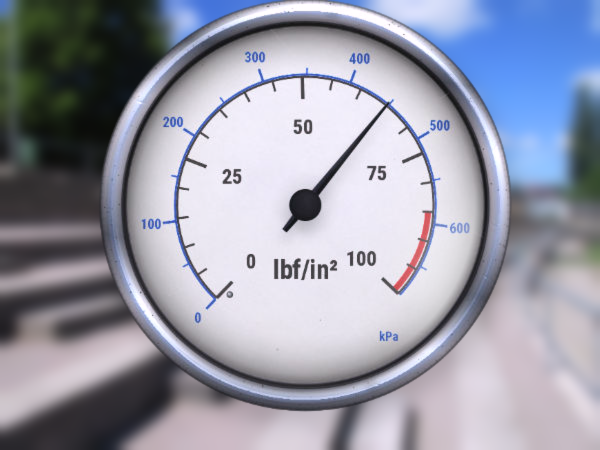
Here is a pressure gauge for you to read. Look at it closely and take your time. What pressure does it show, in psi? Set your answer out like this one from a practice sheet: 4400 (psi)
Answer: 65 (psi)
